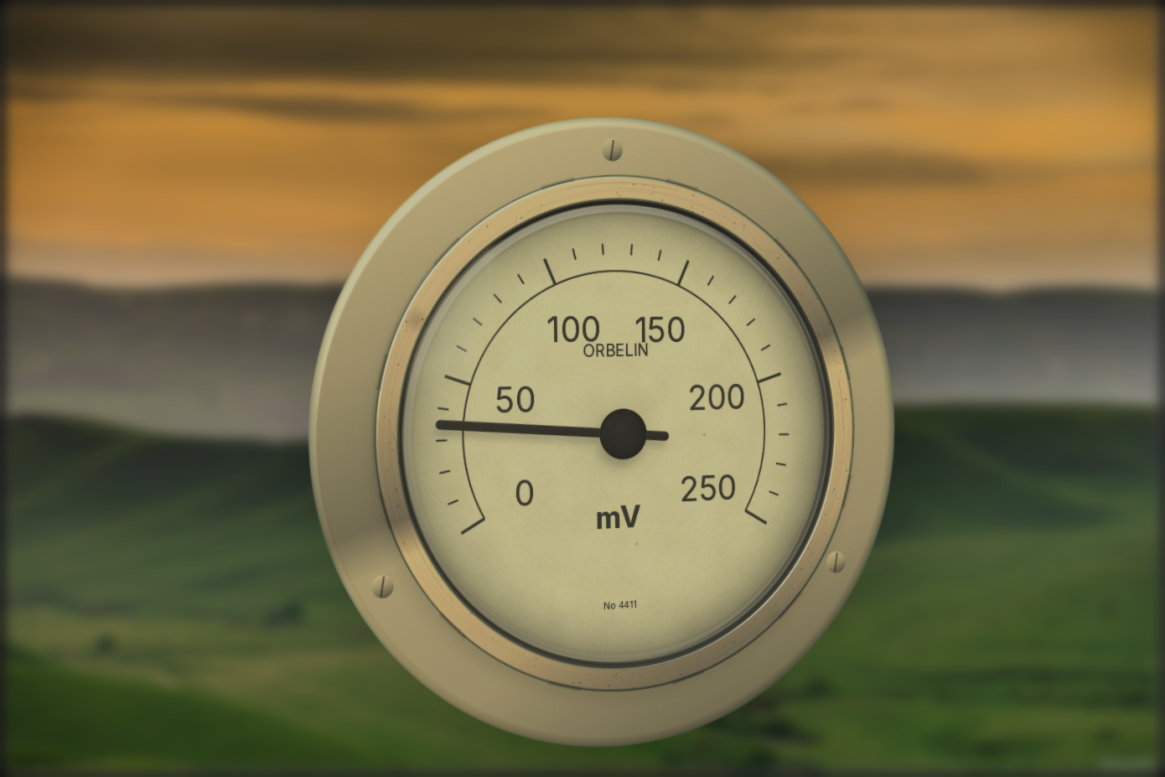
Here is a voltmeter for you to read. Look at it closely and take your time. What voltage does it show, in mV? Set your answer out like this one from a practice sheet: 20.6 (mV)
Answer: 35 (mV)
